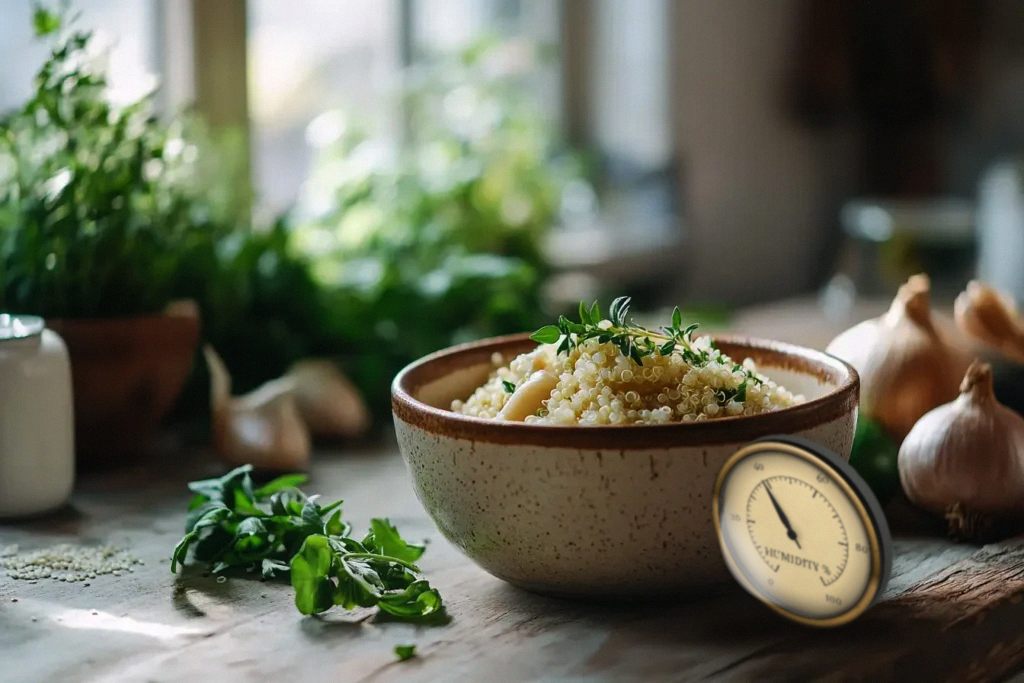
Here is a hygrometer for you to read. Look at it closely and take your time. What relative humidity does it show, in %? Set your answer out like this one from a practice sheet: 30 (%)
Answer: 40 (%)
